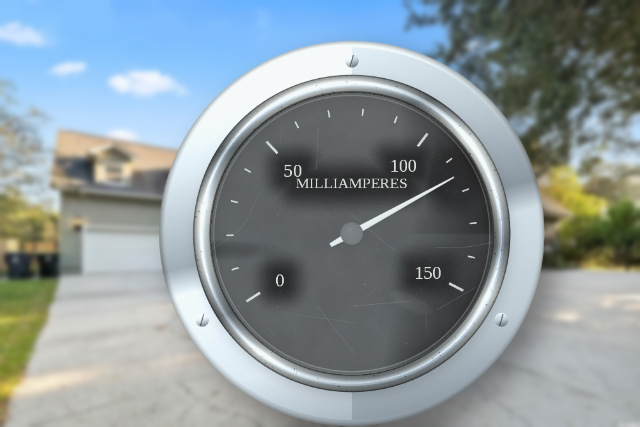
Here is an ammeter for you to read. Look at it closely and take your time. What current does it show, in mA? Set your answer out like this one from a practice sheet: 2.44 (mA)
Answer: 115 (mA)
